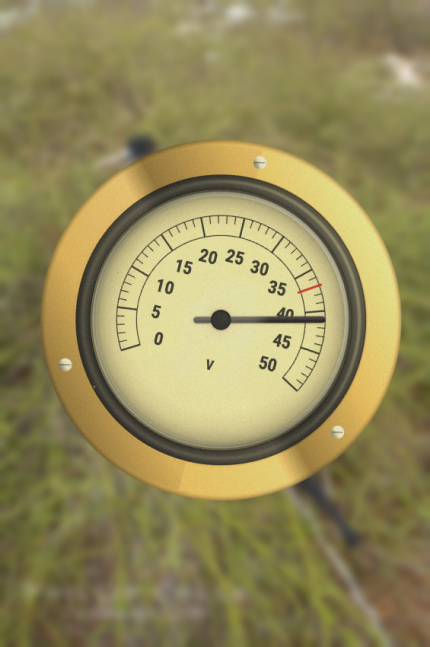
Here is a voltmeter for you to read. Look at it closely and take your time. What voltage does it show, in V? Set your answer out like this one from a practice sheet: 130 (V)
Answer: 41 (V)
